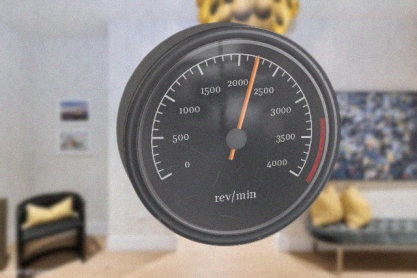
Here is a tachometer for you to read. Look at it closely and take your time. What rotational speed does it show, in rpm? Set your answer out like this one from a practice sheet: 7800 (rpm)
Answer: 2200 (rpm)
